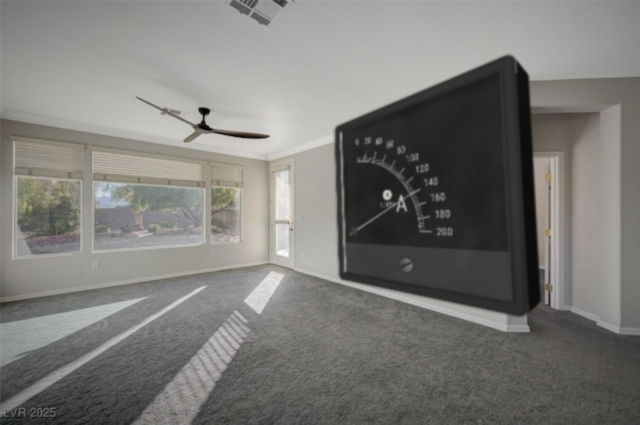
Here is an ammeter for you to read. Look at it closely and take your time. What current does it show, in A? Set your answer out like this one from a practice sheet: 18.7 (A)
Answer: 140 (A)
